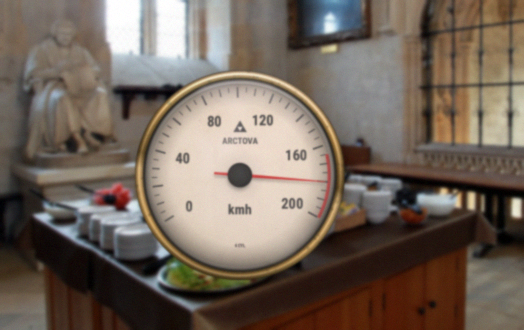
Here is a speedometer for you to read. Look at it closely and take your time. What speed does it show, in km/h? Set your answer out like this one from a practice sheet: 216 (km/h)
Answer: 180 (km/h)
